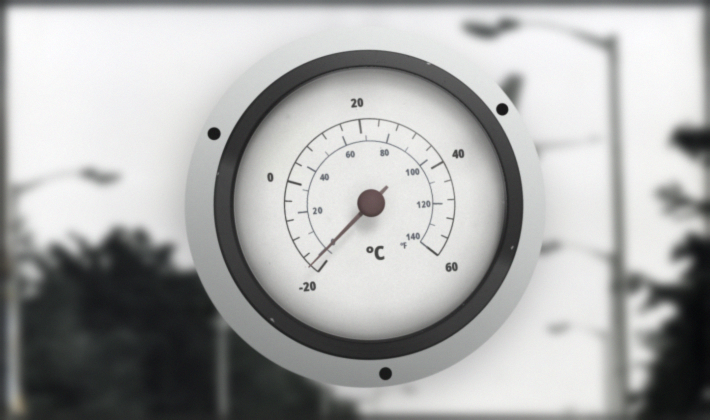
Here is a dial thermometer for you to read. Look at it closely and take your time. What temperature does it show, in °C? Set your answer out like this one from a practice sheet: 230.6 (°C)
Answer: -18 (°C)
